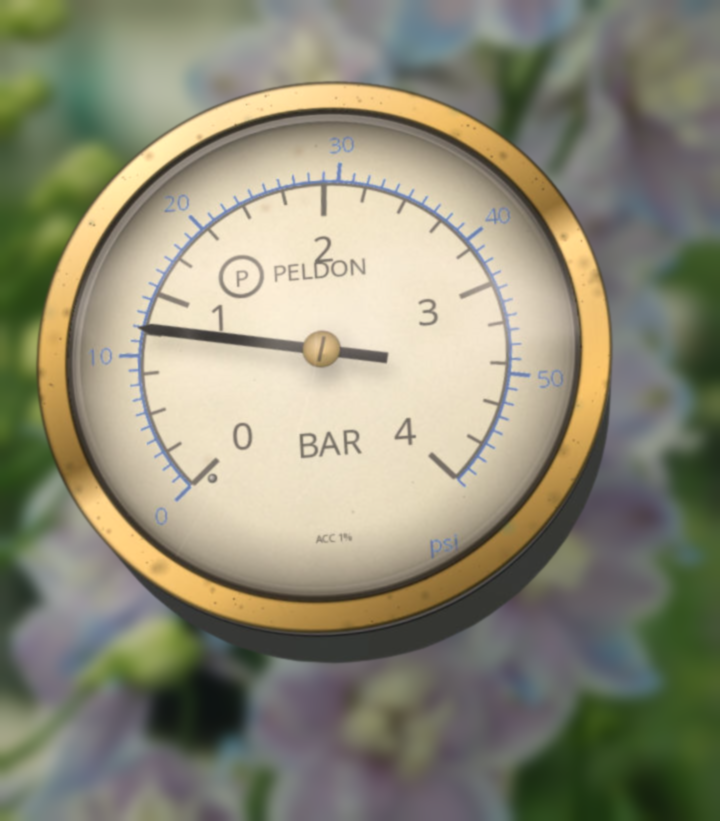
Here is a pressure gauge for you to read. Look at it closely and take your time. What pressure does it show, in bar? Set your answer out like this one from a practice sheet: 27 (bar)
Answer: 0.8 (bar)
